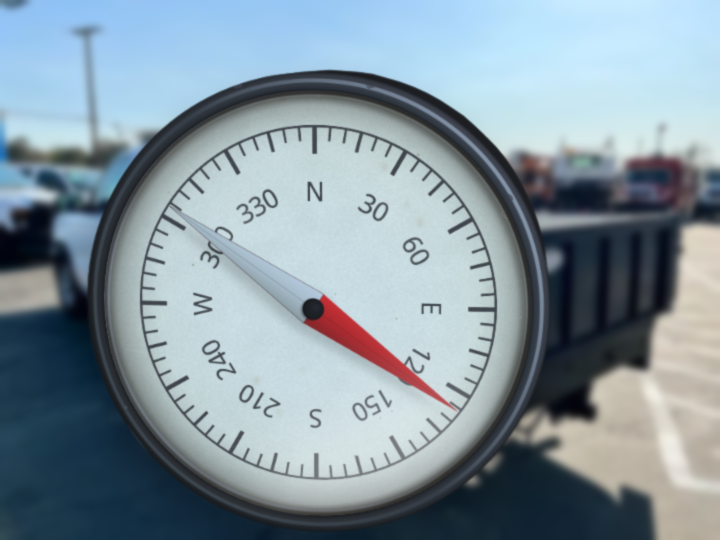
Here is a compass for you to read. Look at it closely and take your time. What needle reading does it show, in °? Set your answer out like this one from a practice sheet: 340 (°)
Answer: 125 (°)
